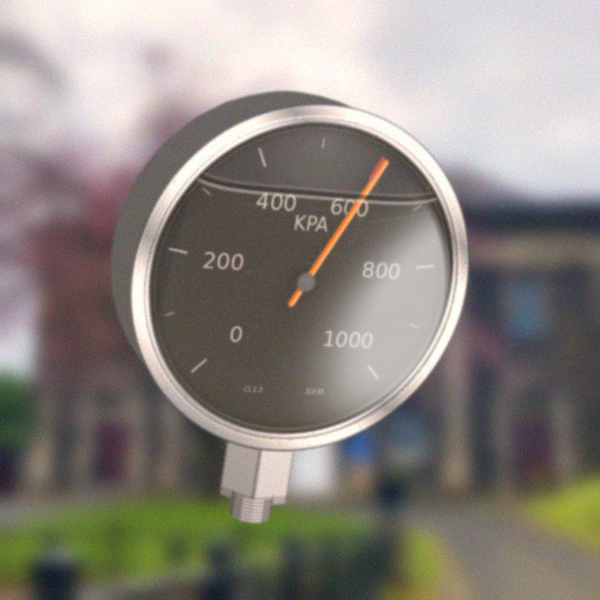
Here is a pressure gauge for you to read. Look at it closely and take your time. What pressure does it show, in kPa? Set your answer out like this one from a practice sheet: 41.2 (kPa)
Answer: 600 (kPa)
